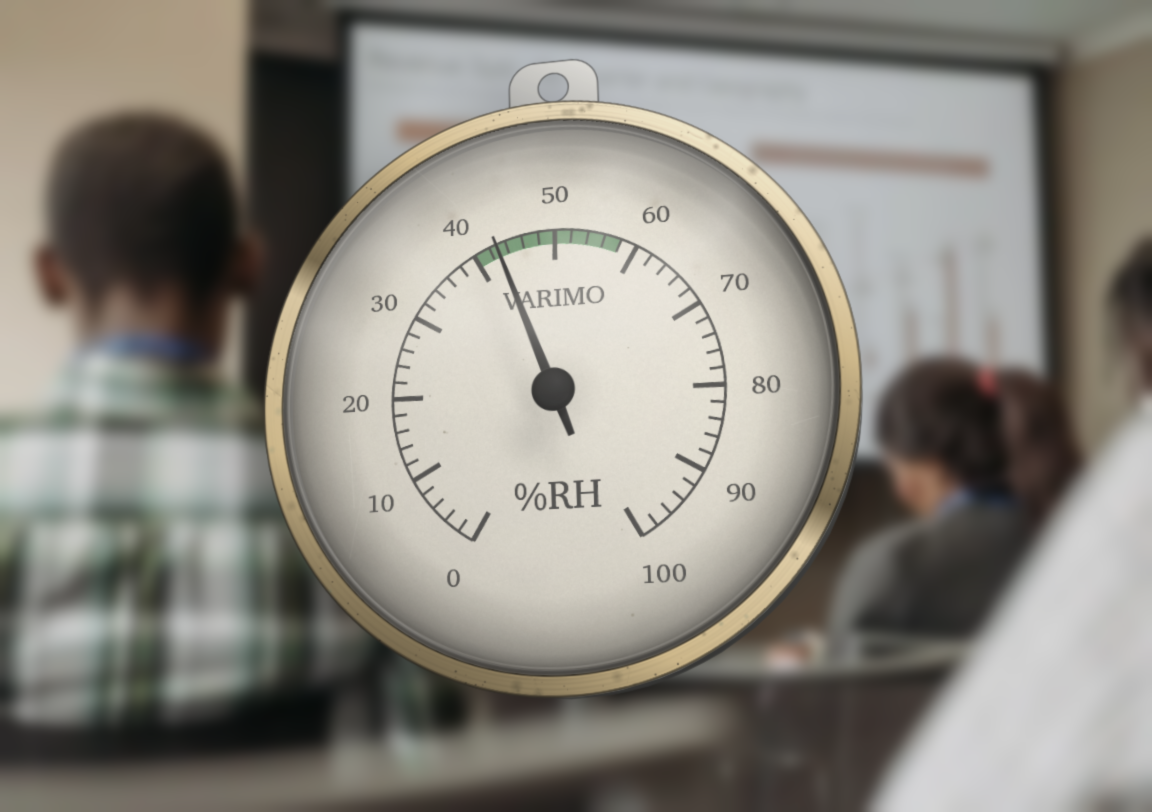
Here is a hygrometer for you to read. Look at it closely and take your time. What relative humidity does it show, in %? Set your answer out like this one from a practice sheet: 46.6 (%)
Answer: 43 (%)
